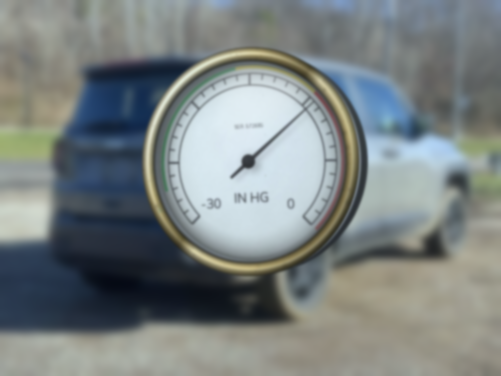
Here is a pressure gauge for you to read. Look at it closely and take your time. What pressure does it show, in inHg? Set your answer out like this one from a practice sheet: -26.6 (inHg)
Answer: -9.5 (inHg)
